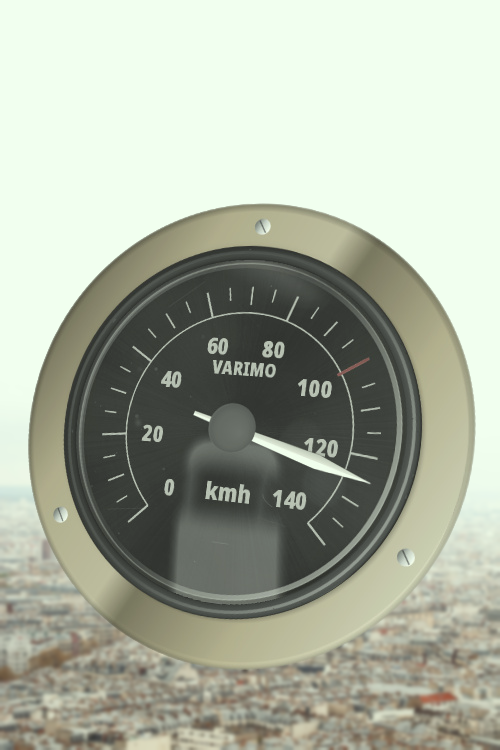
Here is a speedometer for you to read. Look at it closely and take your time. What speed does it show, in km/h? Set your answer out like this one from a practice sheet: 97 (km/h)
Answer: 125 (km/h)
